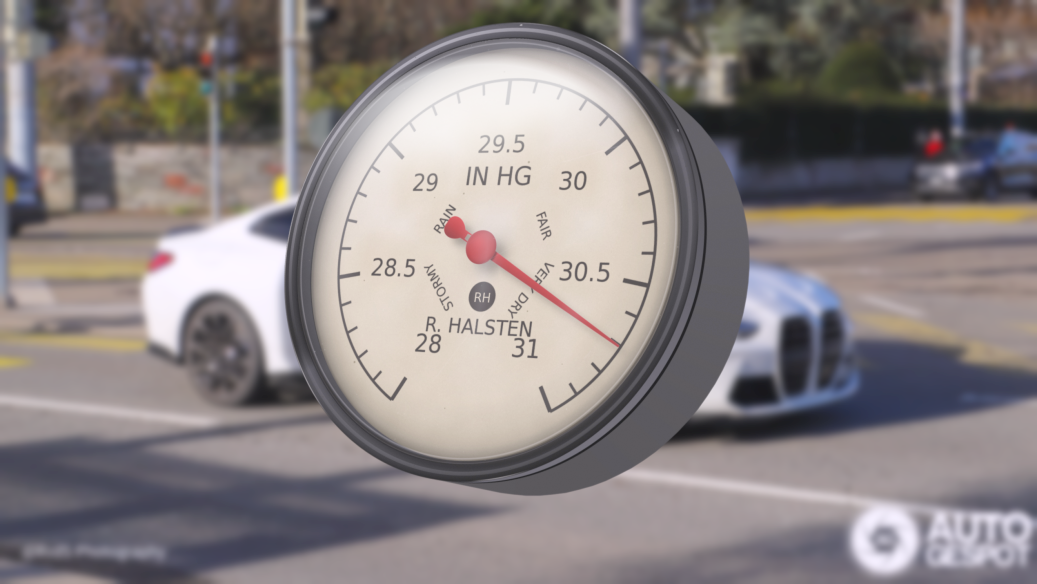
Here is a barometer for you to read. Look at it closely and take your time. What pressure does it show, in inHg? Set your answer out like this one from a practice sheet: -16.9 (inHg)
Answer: 30.7 (inHg)
